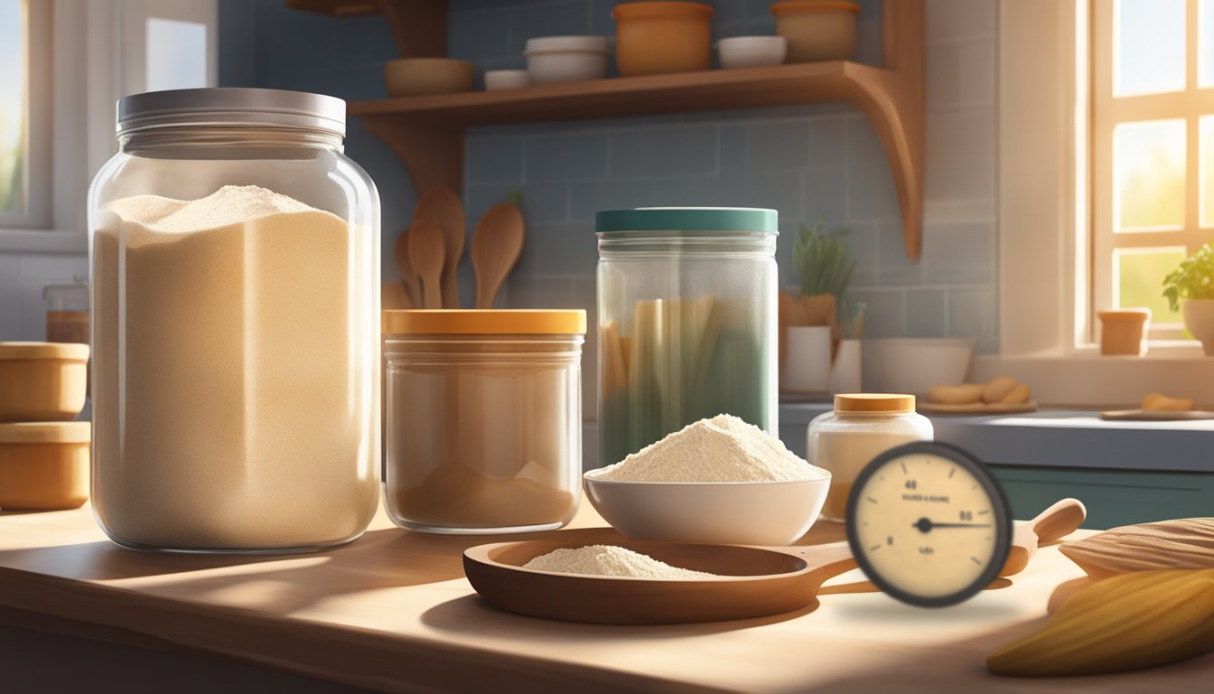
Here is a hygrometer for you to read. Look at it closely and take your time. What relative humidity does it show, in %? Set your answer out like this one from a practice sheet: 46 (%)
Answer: 85 (%)
